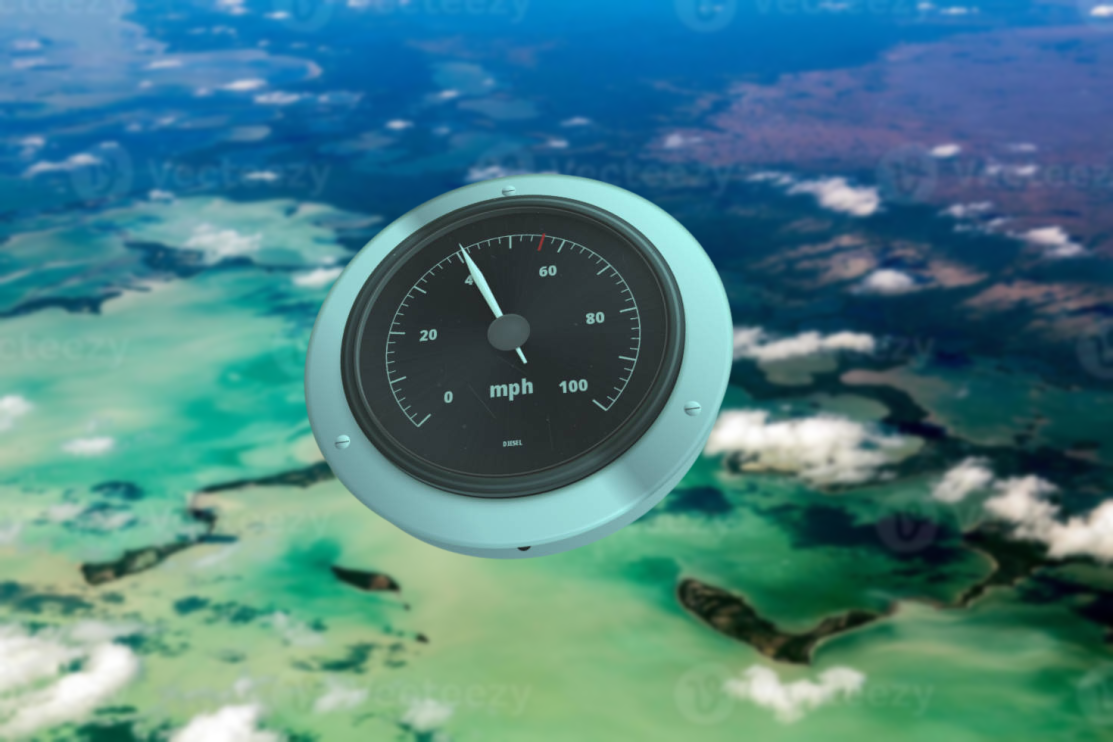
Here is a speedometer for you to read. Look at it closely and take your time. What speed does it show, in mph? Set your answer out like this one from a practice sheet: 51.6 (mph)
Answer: 41 (mph)
